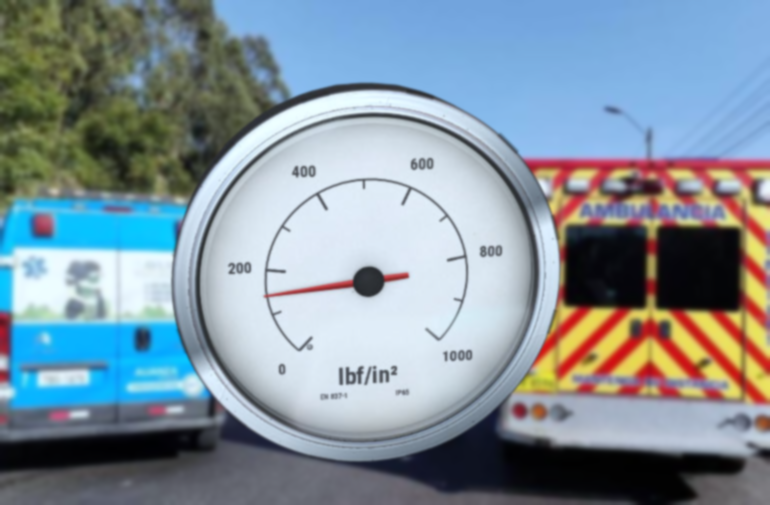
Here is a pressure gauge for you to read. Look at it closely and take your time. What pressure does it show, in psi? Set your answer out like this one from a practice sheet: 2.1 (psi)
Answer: 150 (psi)
